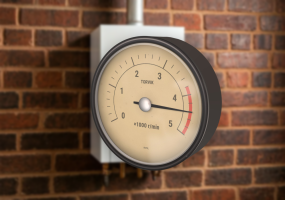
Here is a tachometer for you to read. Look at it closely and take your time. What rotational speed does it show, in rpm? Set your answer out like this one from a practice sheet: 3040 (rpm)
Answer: 4400 (rpm)
